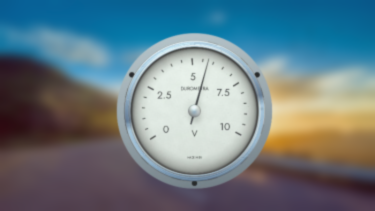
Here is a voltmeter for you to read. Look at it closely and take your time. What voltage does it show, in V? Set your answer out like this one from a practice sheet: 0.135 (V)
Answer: 5.75 (V)
